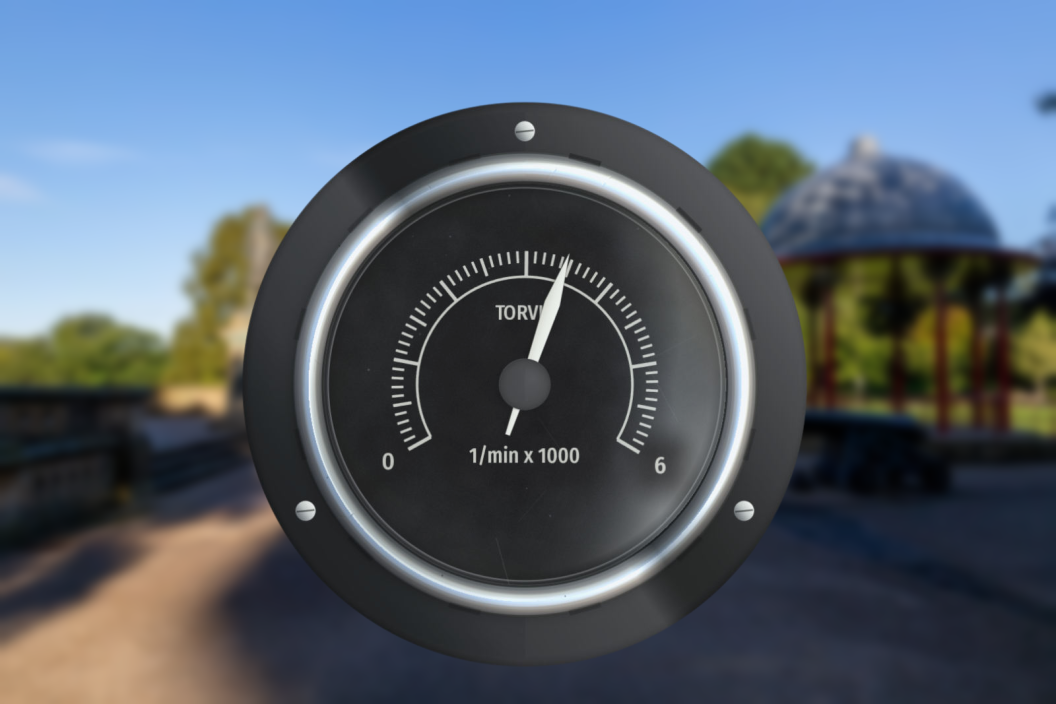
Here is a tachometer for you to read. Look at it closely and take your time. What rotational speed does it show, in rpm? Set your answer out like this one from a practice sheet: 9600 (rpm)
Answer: 3450 (rpm)
